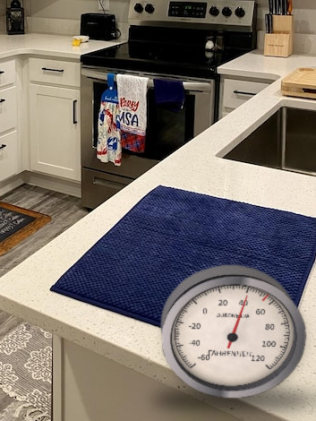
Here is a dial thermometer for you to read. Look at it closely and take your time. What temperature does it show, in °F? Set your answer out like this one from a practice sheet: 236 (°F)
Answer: 40 (°F)
